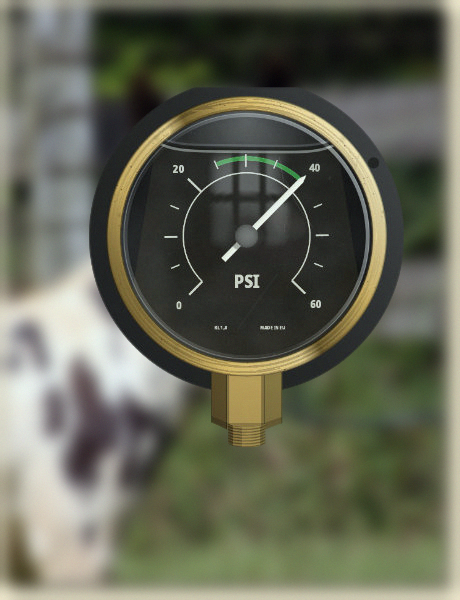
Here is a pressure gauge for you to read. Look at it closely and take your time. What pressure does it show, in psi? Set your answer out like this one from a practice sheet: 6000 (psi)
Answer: 40 (psi)
